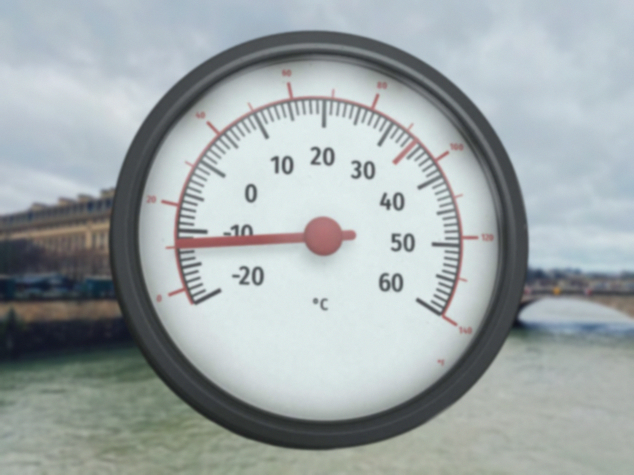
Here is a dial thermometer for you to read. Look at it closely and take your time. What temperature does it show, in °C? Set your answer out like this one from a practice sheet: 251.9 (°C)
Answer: -12 (°C)
